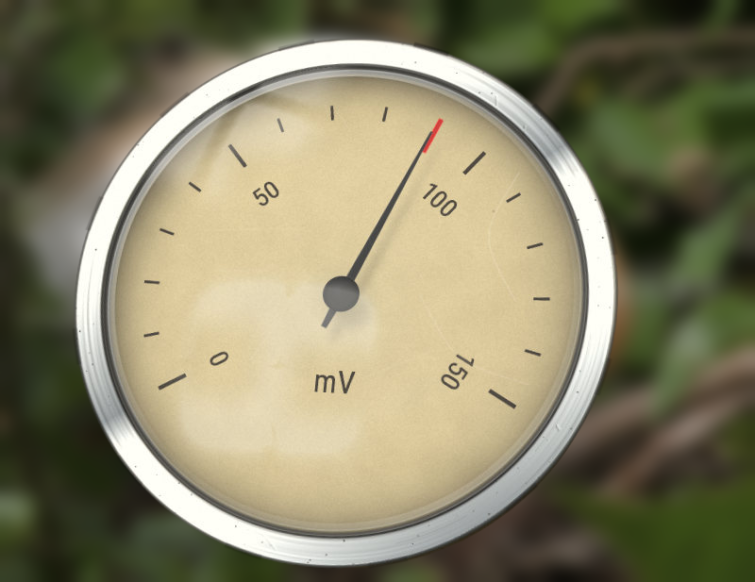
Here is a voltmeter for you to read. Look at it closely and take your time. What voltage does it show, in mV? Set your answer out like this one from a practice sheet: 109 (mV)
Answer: 90 (mV)
